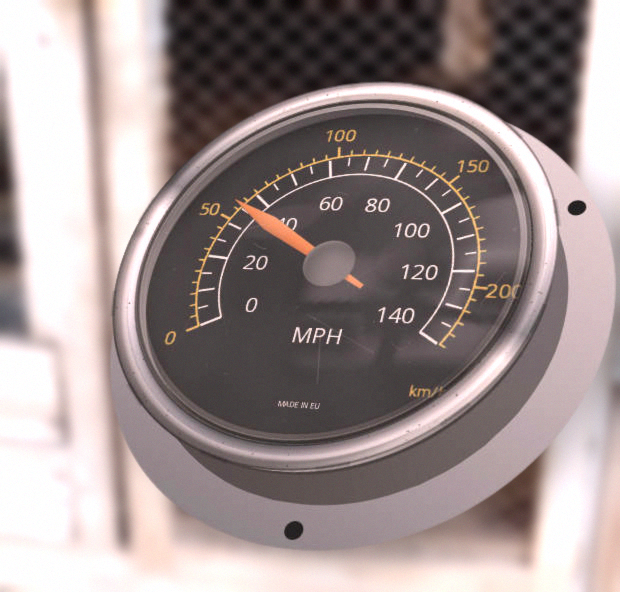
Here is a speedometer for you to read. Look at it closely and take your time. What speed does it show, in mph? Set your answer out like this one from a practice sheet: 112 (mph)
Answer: 35 (mph)
